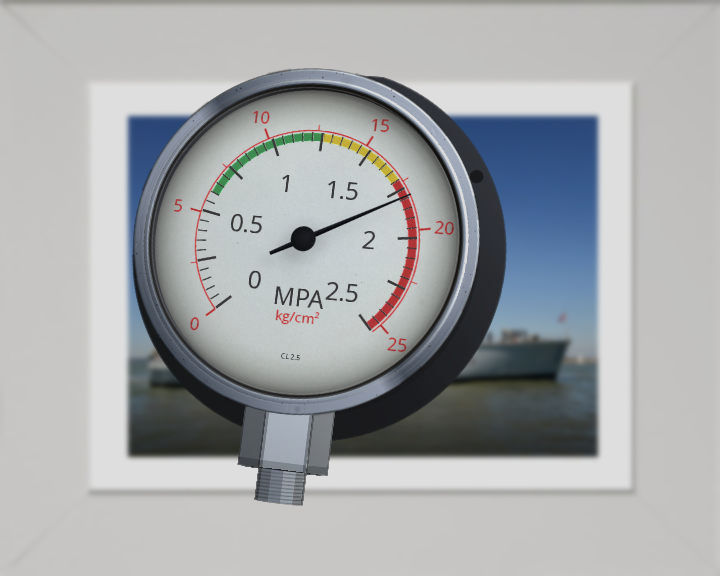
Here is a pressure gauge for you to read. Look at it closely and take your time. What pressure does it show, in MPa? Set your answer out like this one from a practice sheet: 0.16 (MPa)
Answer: 1.8 (MPa)
